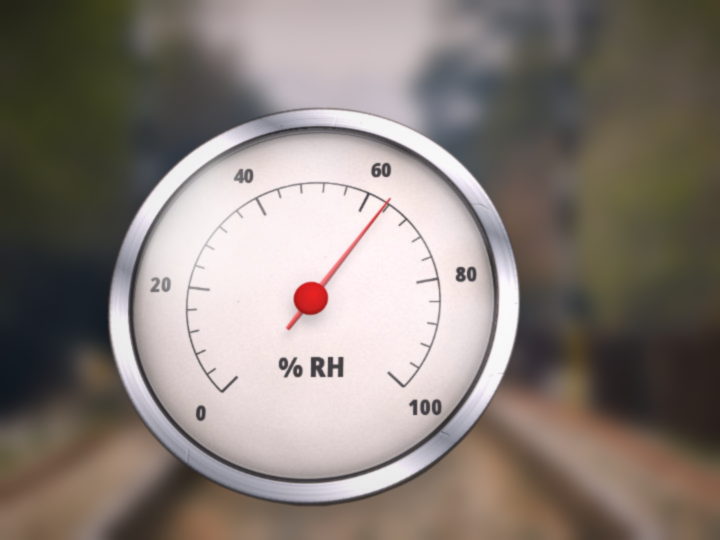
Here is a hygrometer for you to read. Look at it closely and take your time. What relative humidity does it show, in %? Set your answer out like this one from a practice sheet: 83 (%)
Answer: 64 (%)
